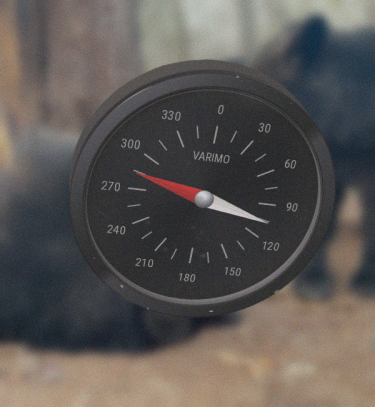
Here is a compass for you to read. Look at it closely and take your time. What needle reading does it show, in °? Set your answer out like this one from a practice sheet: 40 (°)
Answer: 285 (°)
